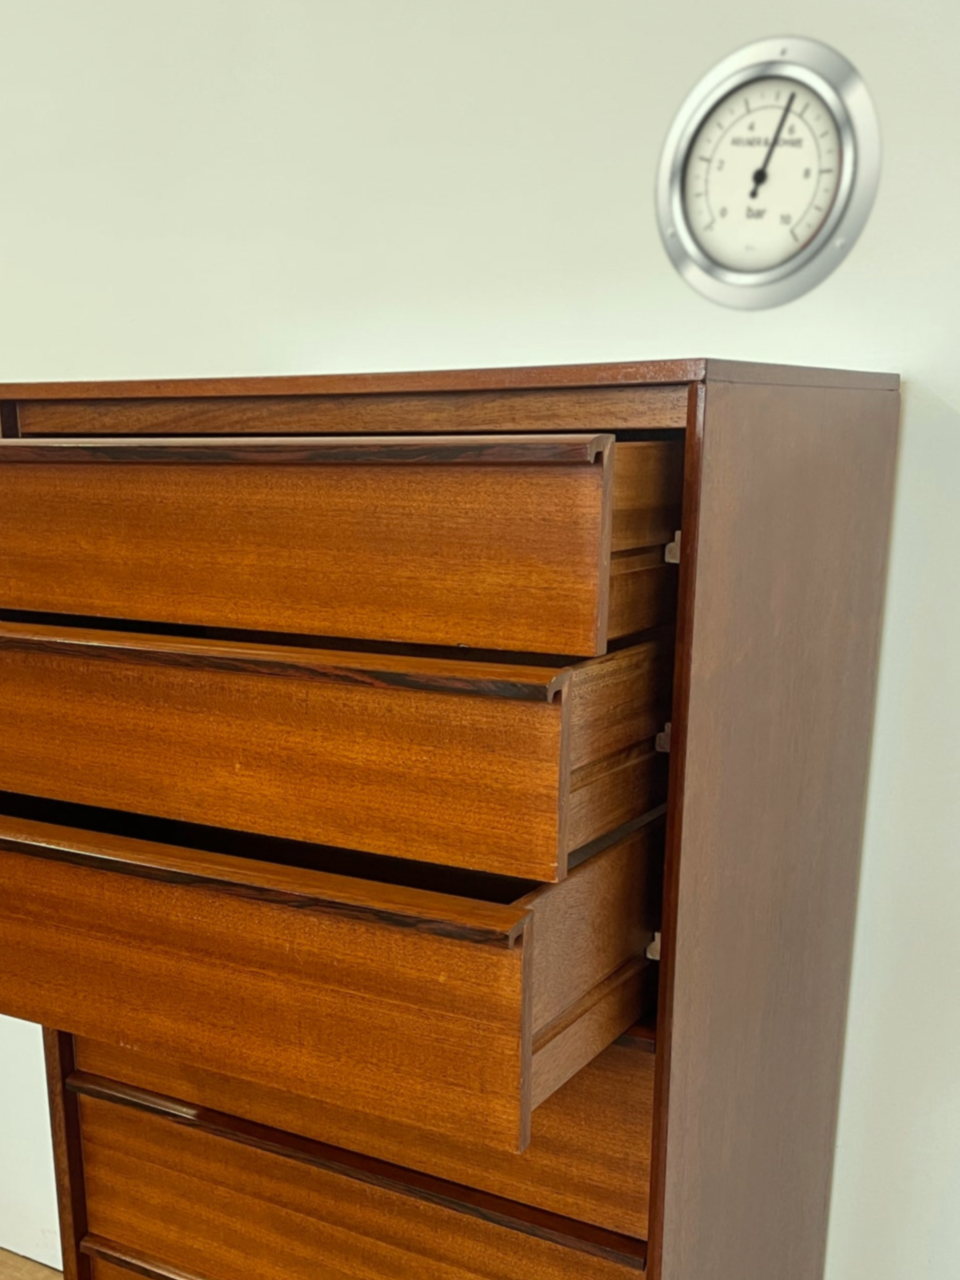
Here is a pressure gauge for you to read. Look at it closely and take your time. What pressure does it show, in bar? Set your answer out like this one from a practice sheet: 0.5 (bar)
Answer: 5.5 (bar)
